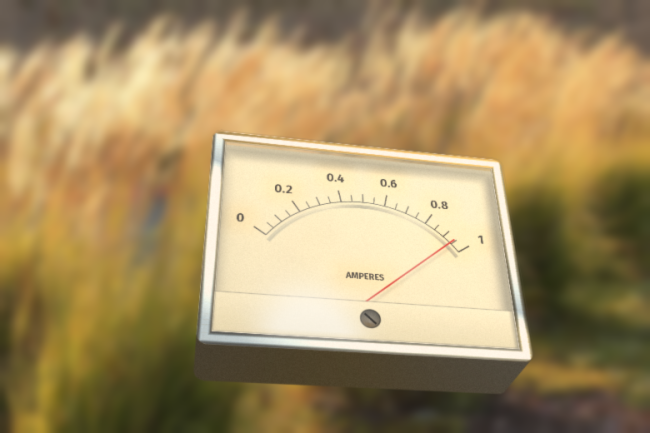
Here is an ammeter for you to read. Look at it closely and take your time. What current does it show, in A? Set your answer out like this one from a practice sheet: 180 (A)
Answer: 0.95 (A)
